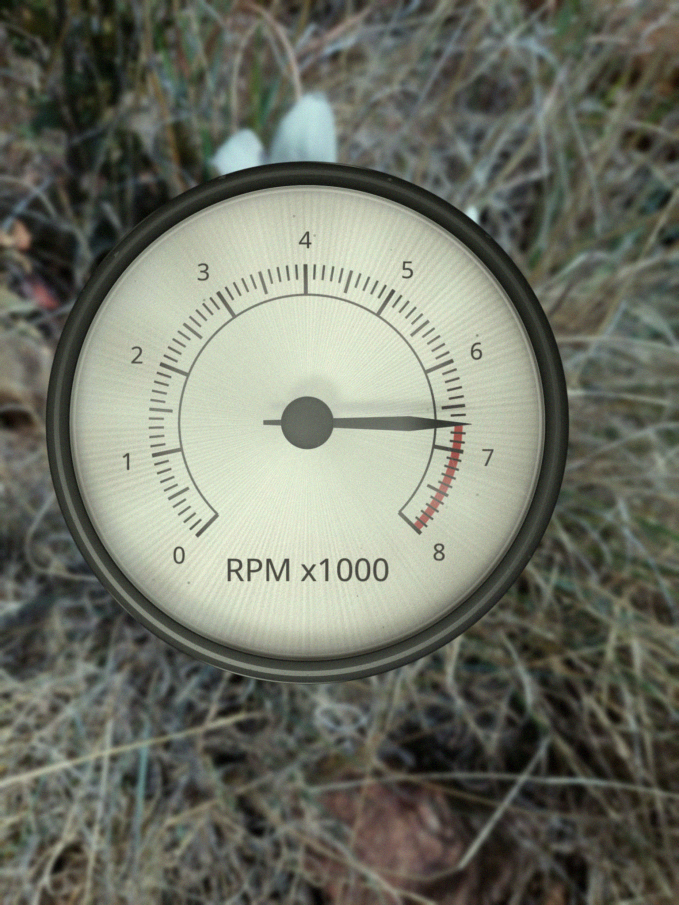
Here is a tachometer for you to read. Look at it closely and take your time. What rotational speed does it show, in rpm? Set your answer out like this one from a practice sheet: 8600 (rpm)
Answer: 6700 (rpm)
